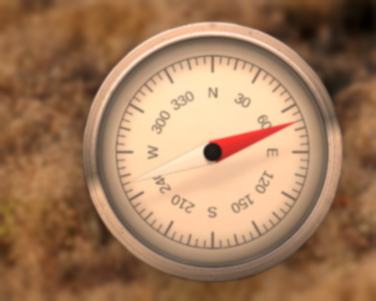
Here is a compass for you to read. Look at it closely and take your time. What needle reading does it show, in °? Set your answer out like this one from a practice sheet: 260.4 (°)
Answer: 70 (°)
